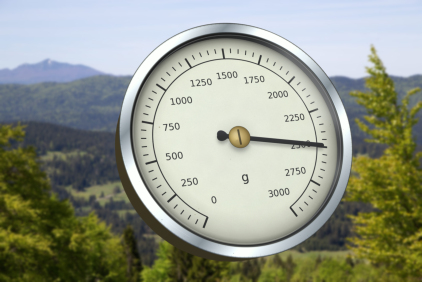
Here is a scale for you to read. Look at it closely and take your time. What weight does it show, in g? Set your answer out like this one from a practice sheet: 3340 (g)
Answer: 2500 (g)
